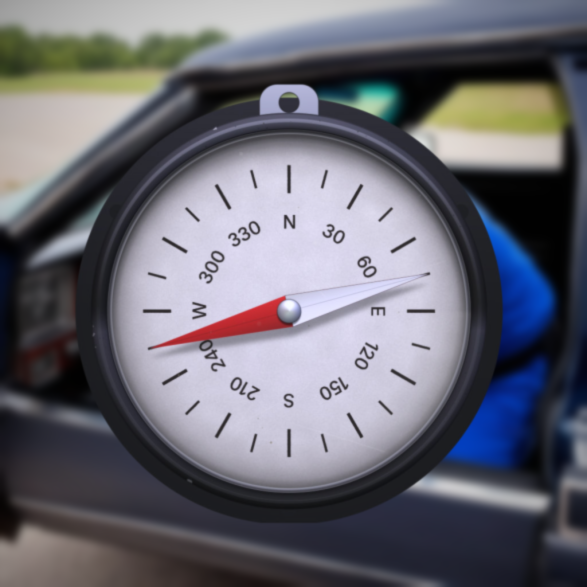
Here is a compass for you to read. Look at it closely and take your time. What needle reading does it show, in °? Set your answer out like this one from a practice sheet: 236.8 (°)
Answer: 255 (°)
